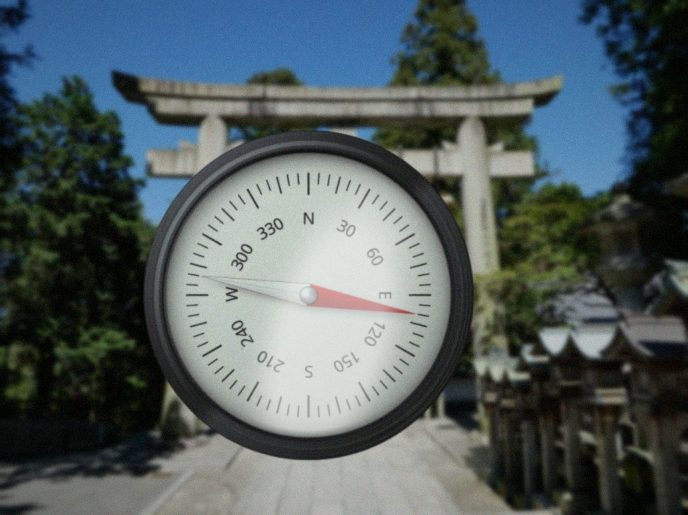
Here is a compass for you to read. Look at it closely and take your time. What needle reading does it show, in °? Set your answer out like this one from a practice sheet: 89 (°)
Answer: 100 (°)
